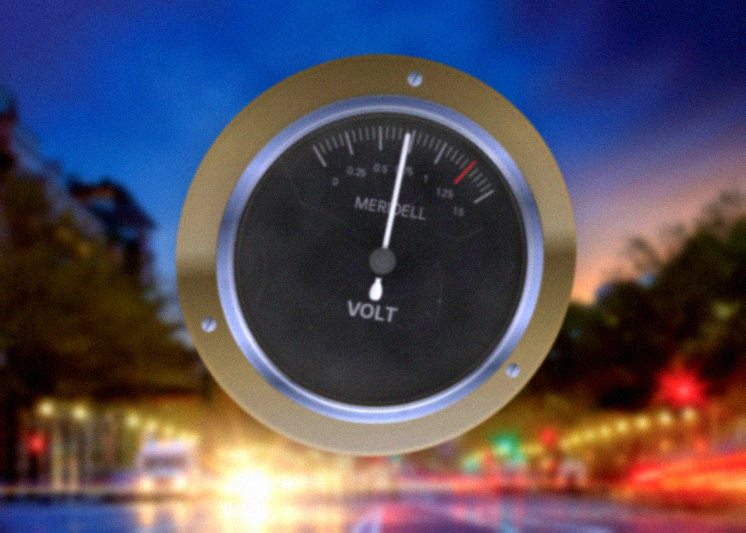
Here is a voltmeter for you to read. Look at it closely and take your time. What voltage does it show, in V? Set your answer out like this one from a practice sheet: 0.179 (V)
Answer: 0.7 (V)
